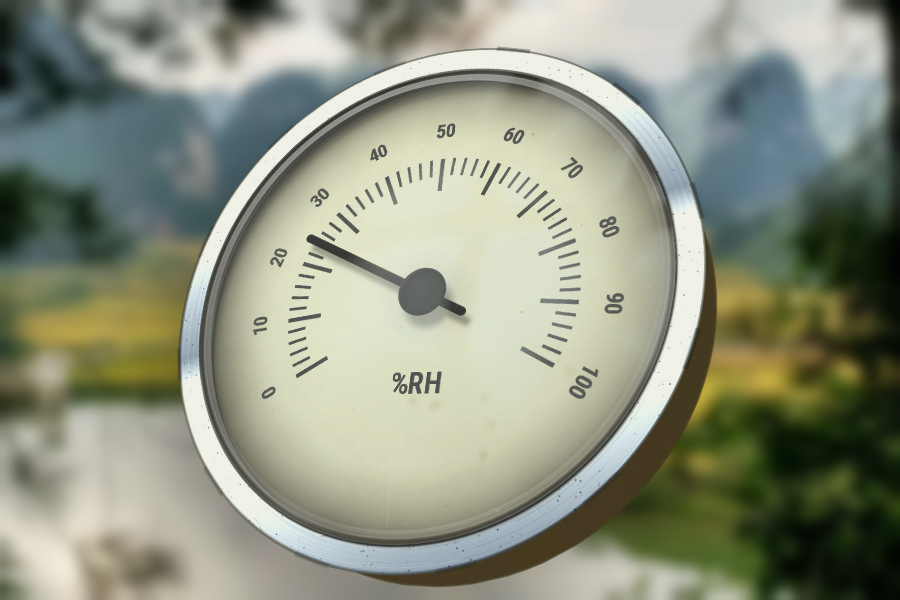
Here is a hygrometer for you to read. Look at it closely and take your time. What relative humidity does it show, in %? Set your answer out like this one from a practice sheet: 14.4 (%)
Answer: 24 (%)
